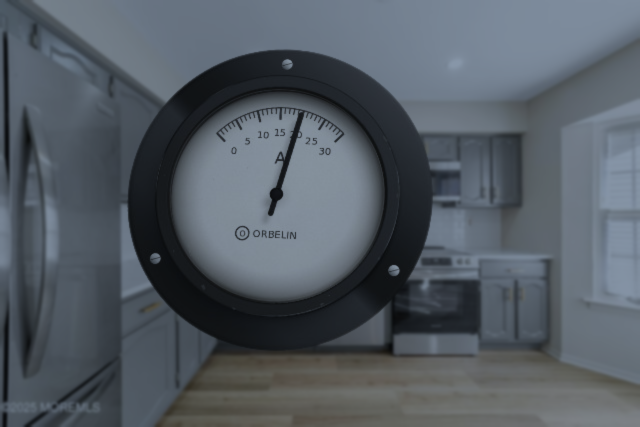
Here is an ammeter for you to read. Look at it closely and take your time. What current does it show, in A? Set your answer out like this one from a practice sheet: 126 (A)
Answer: 20 (A)
